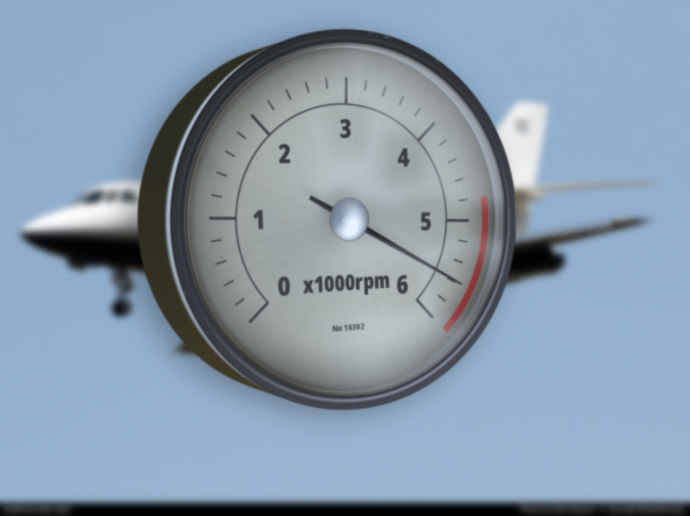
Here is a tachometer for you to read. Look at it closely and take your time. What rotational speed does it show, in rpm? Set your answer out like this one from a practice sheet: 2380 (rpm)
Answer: 5600 (rpm)
